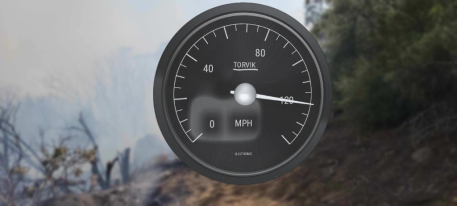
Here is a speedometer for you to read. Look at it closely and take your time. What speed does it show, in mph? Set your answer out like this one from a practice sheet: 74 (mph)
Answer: 120 (mph)
